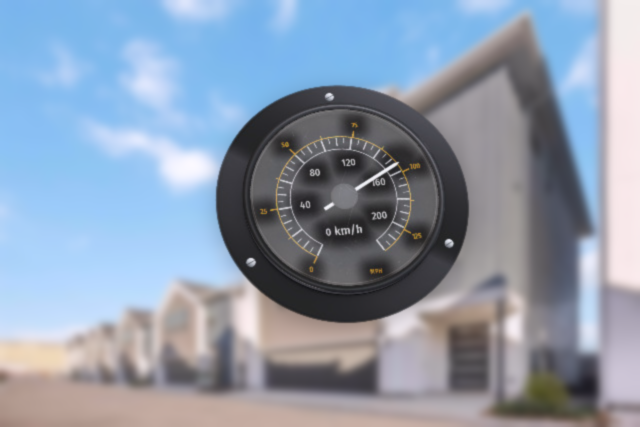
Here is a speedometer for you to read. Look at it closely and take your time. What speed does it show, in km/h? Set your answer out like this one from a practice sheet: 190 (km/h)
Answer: 155 (km/h)
